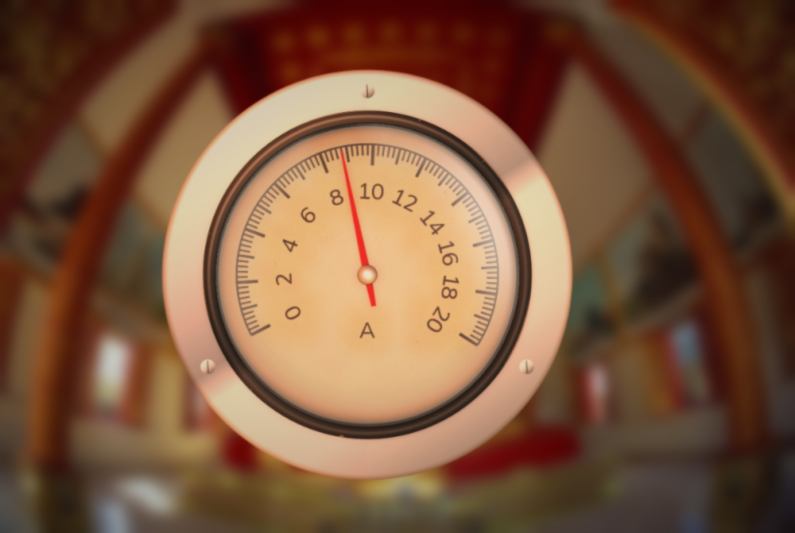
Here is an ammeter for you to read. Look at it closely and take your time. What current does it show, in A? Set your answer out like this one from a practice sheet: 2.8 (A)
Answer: 8.8 (A)
